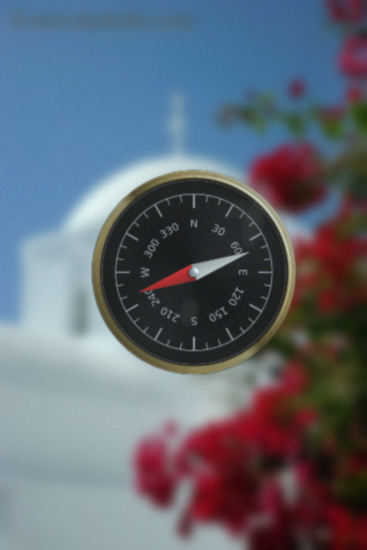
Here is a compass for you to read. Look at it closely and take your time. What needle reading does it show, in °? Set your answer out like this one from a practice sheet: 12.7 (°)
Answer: 250 (°)
